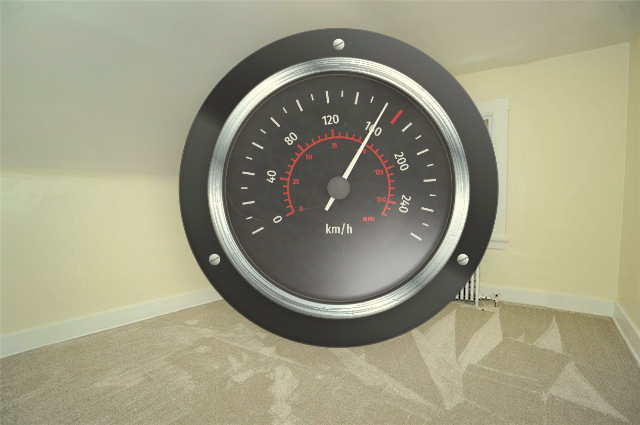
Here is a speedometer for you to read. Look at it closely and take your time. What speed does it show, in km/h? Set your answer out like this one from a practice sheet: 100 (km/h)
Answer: 160 (km/h)
